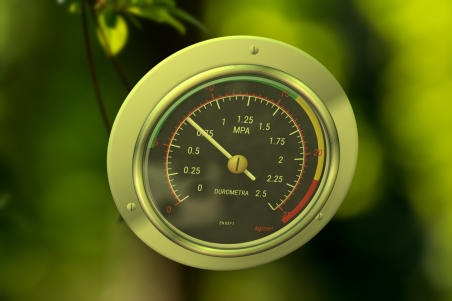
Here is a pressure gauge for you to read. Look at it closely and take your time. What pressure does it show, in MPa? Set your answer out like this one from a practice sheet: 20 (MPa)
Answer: 0.75 (MPa)
